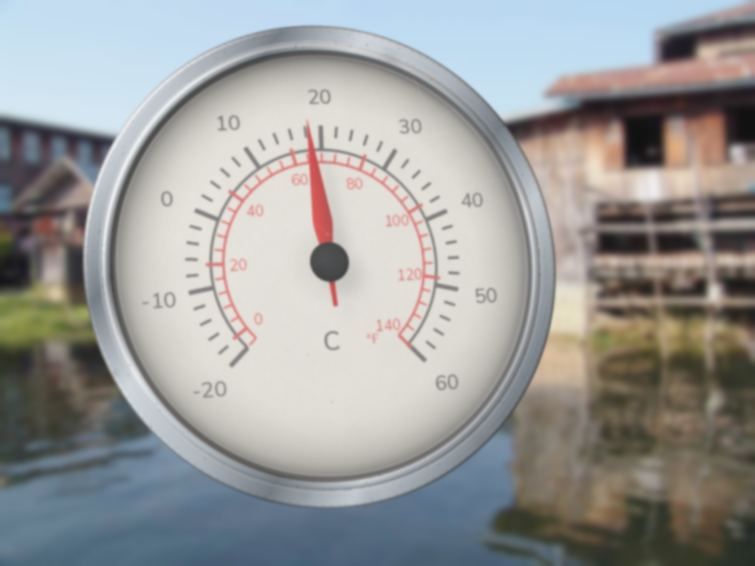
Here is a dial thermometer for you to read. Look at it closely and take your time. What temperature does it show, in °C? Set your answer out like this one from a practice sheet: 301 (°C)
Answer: 18 (°C)
